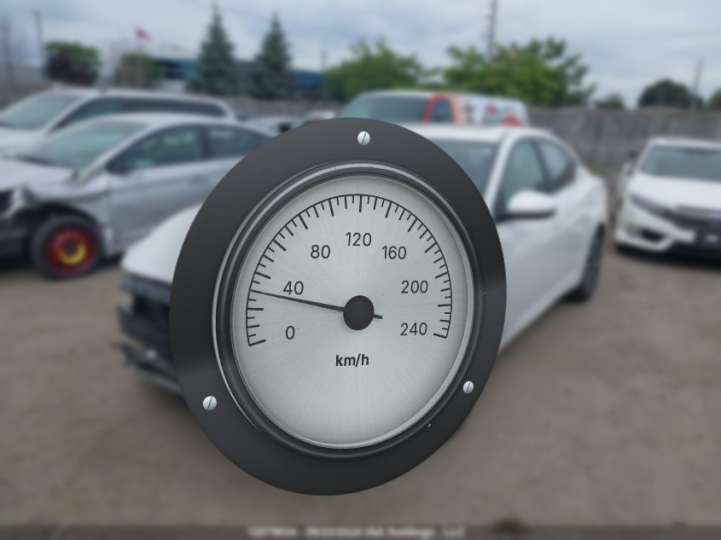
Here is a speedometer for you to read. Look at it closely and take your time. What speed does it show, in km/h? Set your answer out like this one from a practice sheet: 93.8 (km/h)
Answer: 30 (km/h)
